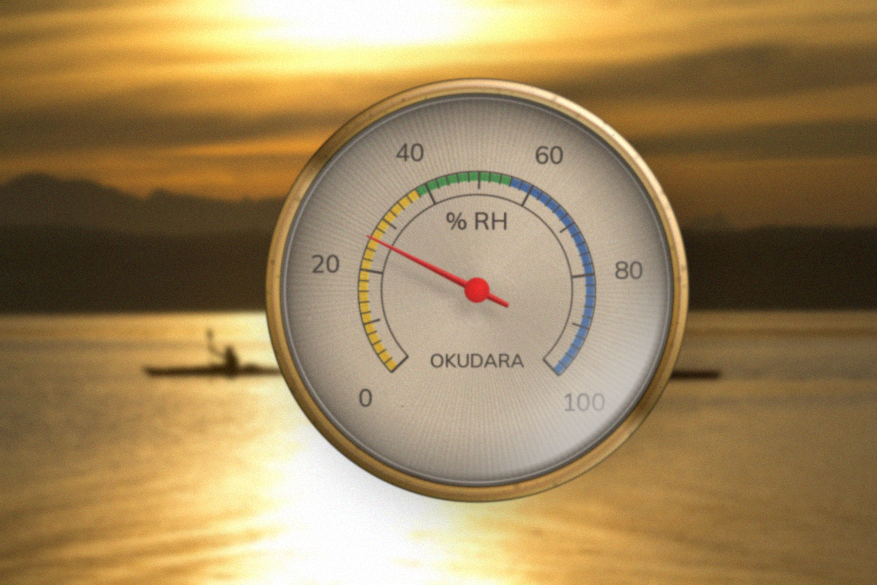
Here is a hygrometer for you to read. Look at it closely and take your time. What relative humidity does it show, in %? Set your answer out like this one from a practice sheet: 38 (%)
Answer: 26 (%)
